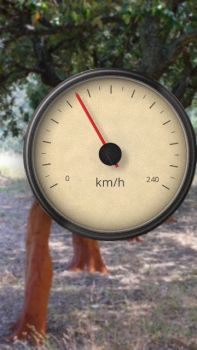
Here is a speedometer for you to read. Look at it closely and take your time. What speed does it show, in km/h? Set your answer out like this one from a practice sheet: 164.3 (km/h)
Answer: 90 (km/h)
